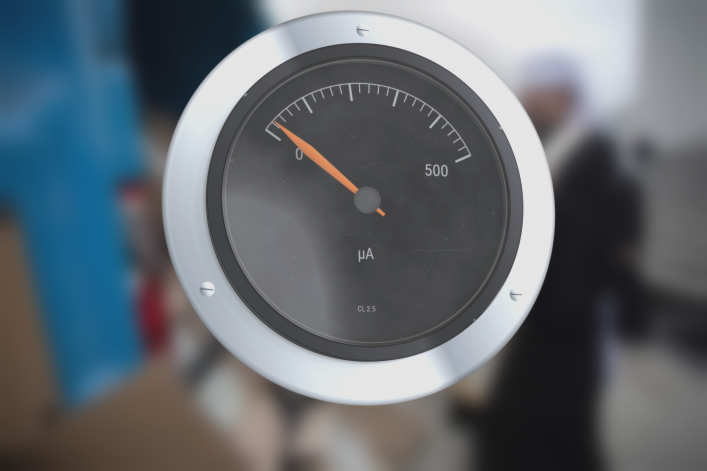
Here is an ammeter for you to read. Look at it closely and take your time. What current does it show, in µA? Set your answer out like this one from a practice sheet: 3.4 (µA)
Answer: 20 (µA)
